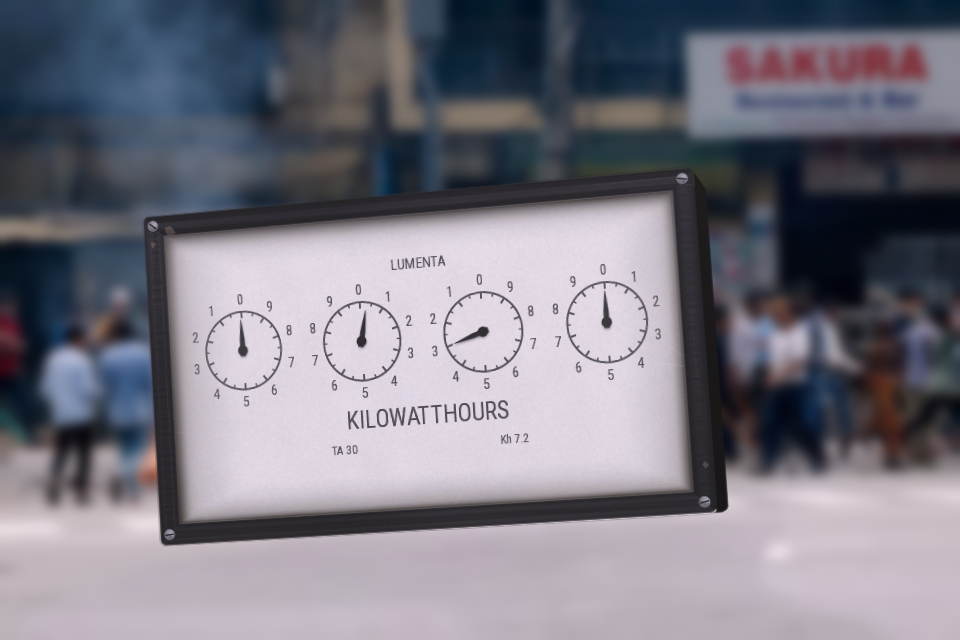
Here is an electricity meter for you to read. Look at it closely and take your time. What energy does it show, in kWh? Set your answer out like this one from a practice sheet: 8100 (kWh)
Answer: 30 (kWh)
